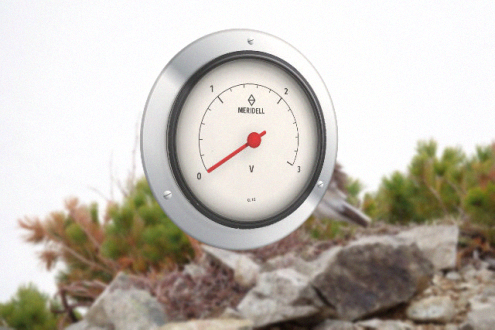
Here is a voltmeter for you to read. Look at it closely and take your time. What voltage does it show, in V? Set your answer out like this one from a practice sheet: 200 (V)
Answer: 0 (V)
